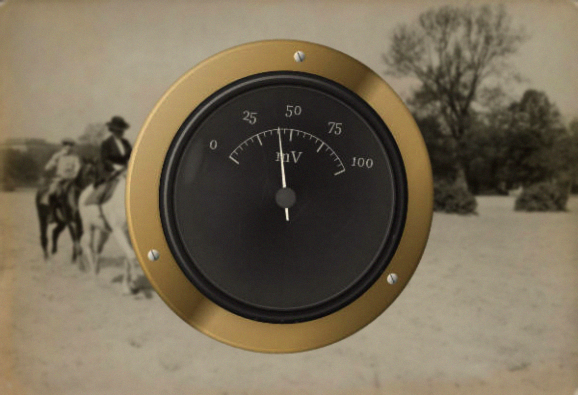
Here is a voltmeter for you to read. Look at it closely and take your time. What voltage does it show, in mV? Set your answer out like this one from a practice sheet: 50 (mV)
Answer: 40 (mV)
